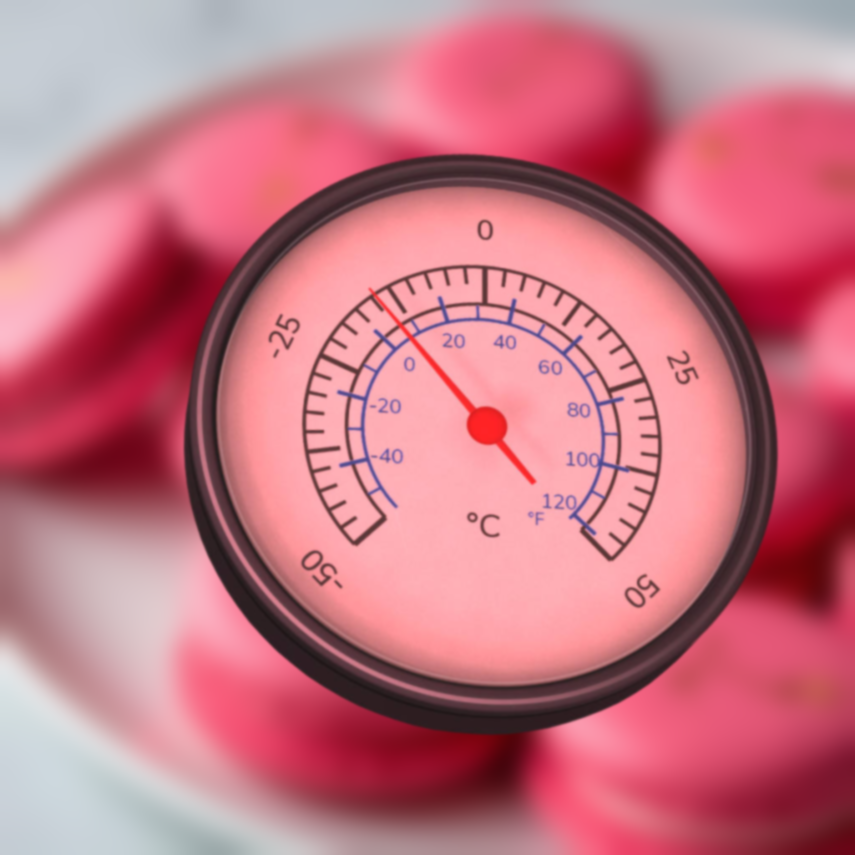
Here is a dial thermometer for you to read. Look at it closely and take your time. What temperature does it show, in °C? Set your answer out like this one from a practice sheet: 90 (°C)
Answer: -15 (°C)
